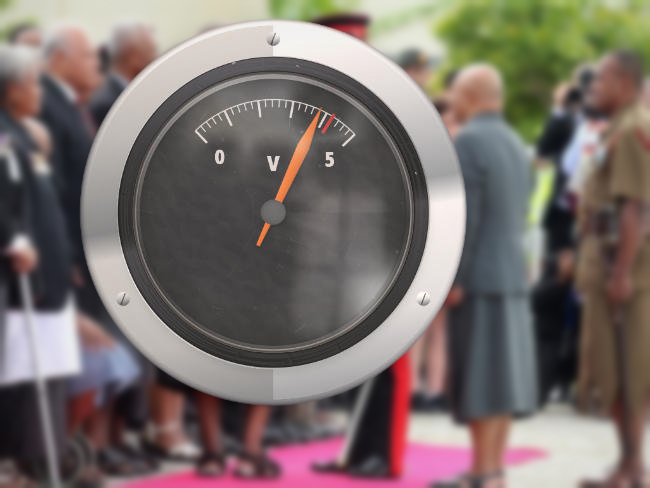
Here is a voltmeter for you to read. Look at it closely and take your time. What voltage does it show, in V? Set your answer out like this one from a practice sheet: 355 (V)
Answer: 3.8 (V)
